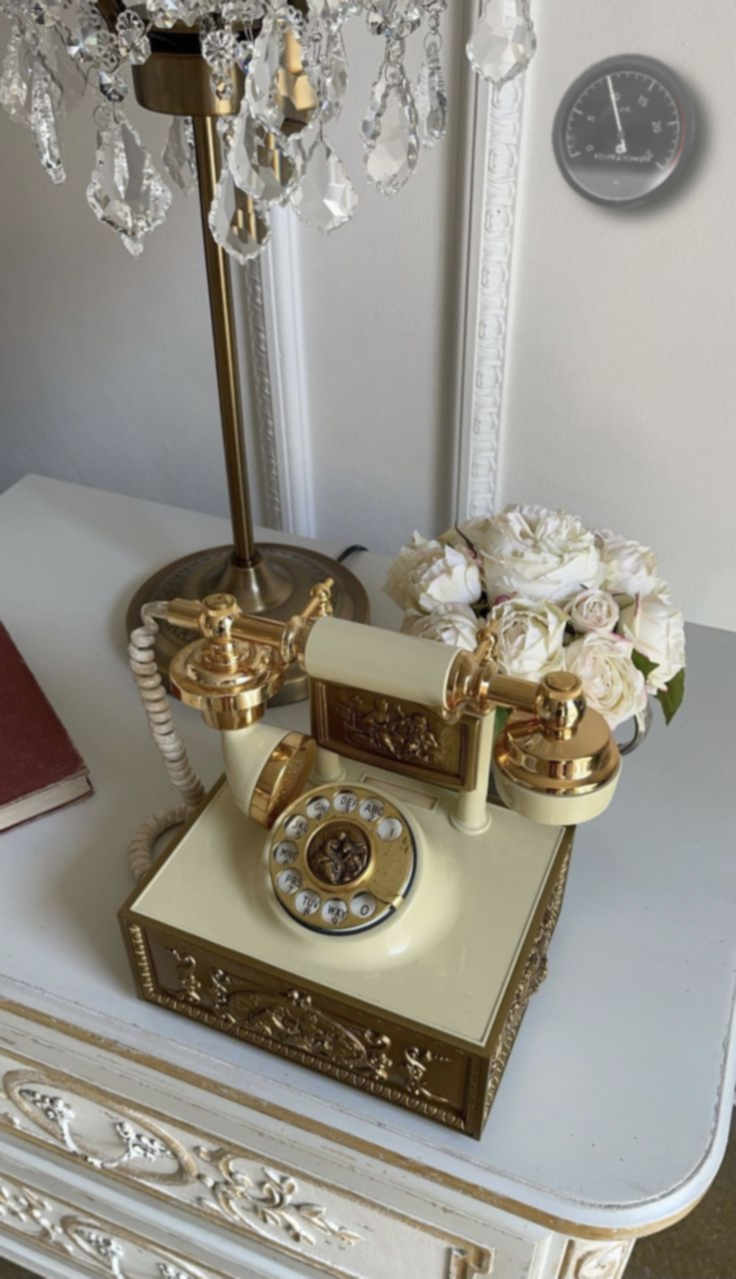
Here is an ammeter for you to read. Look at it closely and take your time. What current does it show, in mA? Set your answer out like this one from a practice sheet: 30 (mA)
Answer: 10 (mA)
